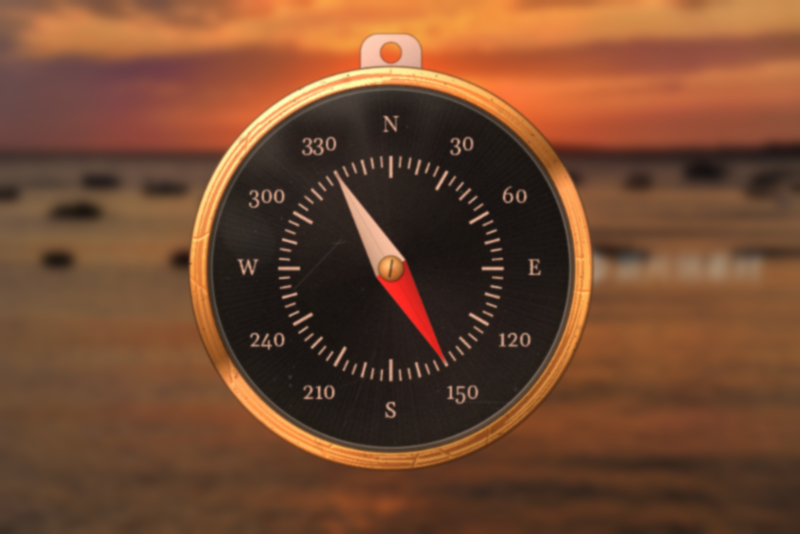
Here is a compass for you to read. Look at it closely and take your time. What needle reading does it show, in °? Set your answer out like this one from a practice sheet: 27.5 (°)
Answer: 150 (°)
